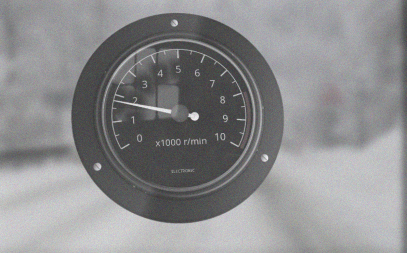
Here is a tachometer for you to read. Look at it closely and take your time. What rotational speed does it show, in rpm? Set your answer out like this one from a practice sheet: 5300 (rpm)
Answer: 1750 (rpm)
